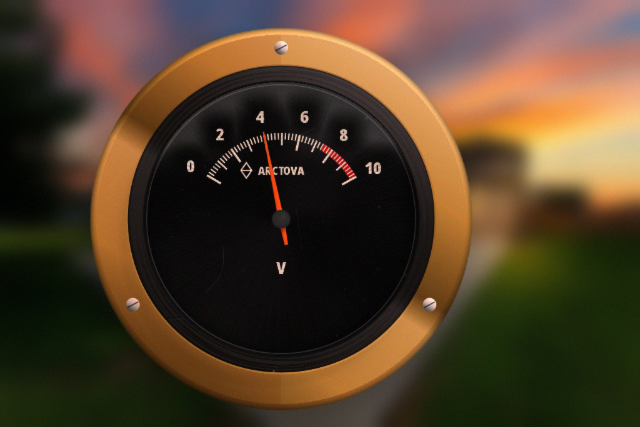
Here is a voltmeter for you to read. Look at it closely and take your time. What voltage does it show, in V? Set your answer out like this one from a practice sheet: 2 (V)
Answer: 4 (V)
